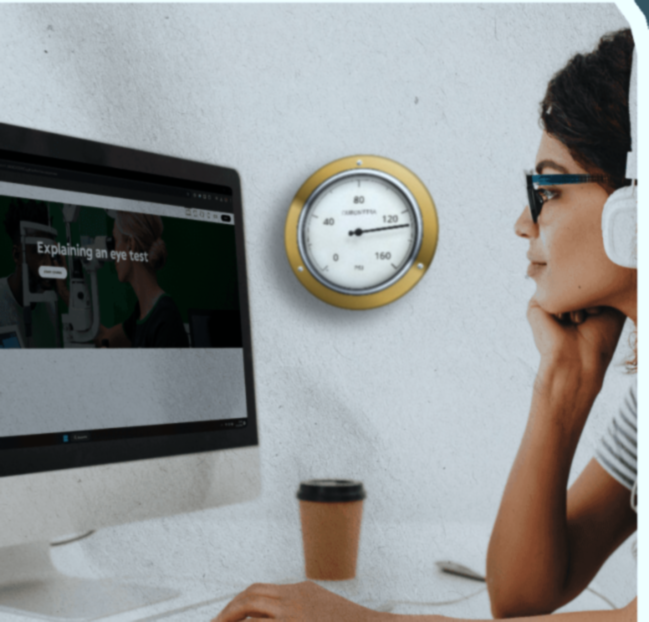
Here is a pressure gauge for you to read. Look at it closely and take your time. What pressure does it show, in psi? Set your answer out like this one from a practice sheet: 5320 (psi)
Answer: 130 (psi)
